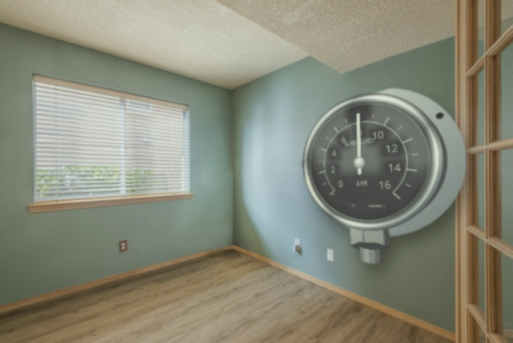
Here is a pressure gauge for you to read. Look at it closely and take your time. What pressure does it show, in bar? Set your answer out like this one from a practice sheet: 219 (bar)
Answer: 8 (bar)
